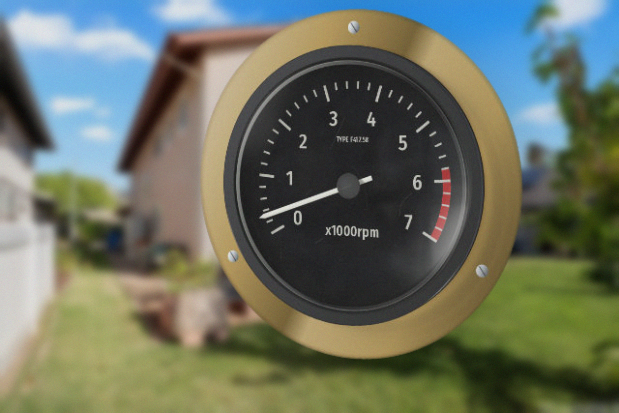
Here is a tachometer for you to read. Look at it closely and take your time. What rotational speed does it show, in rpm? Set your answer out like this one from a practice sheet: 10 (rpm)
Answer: 300 (rpm)
